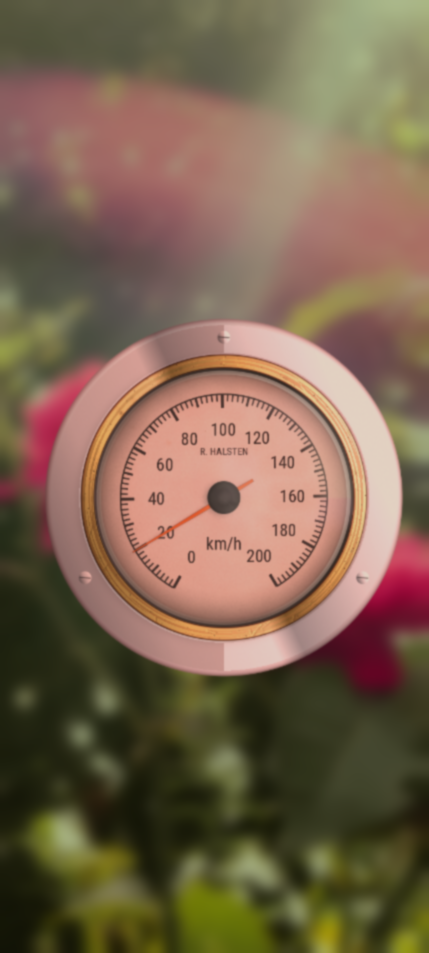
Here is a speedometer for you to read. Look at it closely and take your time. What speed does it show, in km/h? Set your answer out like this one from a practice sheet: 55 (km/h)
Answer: 20 (km/h)
